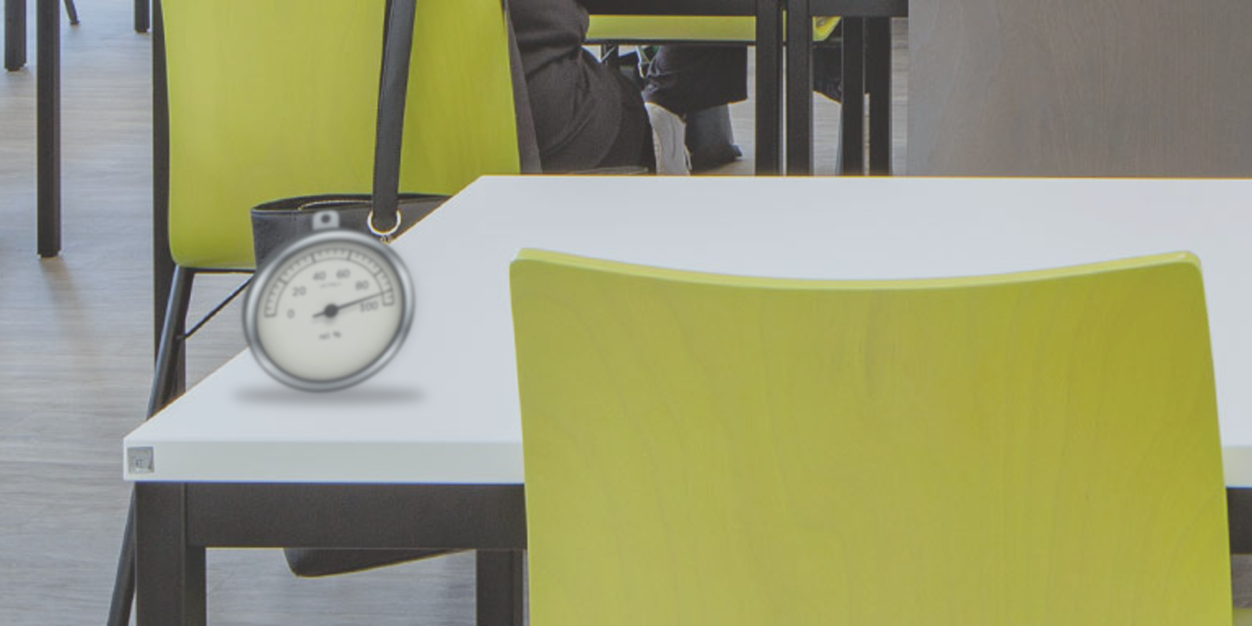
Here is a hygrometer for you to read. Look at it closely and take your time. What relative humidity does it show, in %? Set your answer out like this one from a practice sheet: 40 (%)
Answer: 92 (%)
